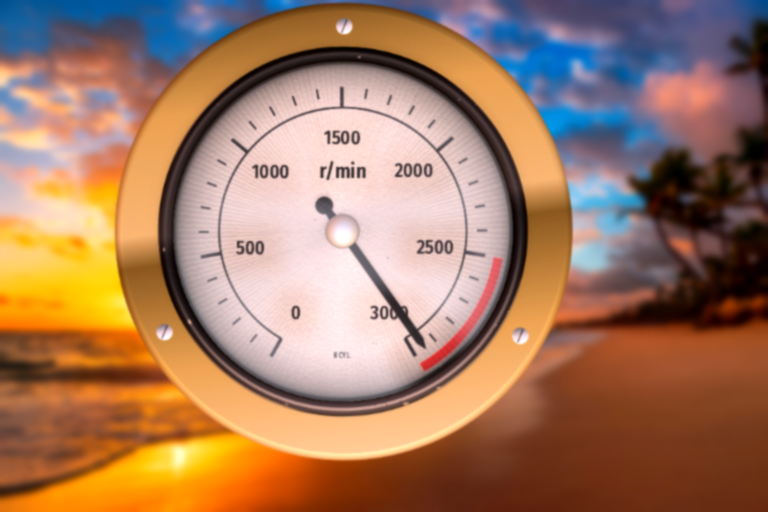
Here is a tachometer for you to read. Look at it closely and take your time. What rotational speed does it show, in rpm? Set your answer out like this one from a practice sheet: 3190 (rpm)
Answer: 2950 (rpm)
